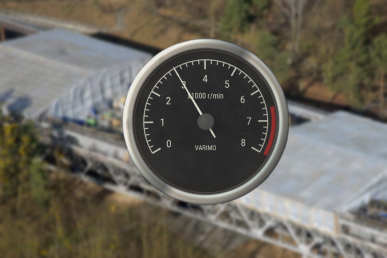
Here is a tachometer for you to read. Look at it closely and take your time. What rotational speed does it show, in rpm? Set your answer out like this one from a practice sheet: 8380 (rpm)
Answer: 3000 (rpm)
